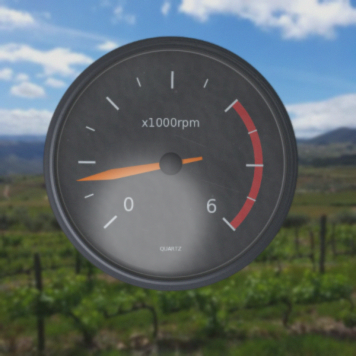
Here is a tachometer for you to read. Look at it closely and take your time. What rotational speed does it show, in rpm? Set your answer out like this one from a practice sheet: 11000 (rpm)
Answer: 750 (rpm)
